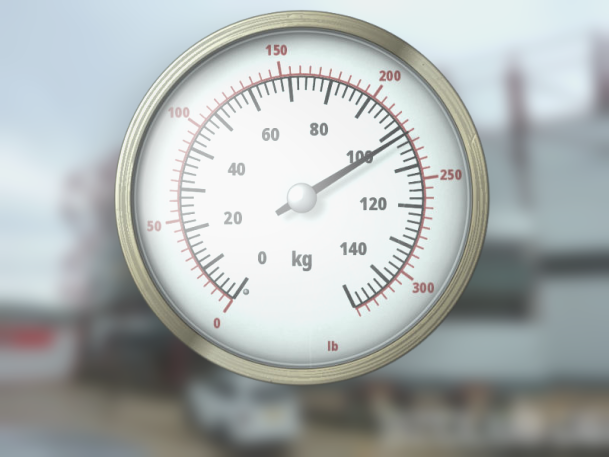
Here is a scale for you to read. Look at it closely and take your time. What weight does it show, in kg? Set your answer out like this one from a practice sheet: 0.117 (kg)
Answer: 102 (kg)
